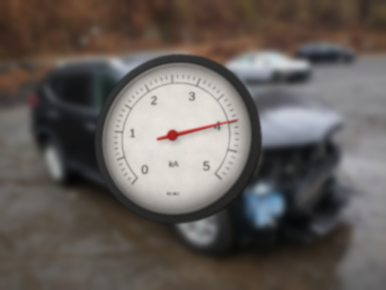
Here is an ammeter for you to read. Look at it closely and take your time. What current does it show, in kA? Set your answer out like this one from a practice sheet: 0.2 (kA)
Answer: 4 (kA)
